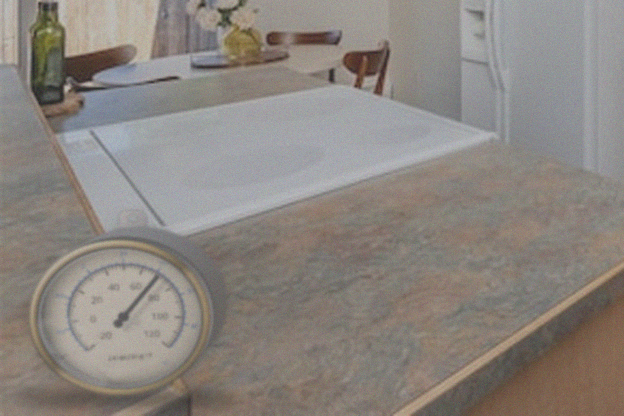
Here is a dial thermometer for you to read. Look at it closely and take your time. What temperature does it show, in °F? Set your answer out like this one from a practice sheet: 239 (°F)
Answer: 70 (°F)
